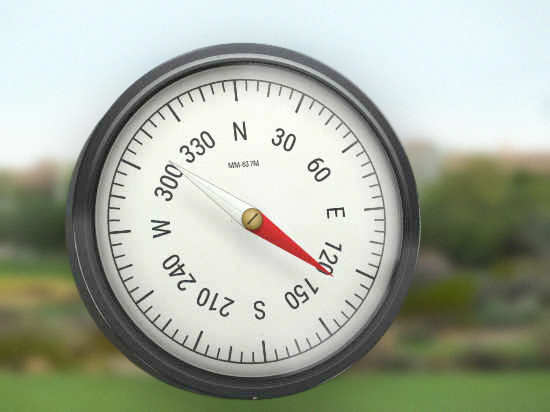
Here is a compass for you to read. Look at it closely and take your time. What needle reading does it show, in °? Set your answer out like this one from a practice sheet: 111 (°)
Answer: 130 (°)
